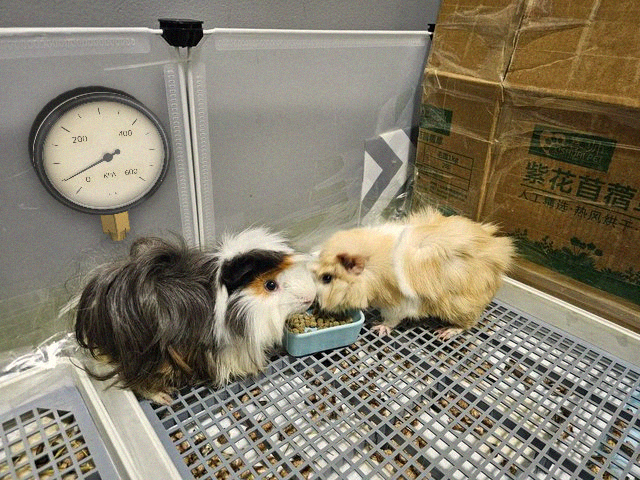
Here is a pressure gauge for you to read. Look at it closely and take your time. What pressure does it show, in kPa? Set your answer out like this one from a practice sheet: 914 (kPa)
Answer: 50 (kPa)
